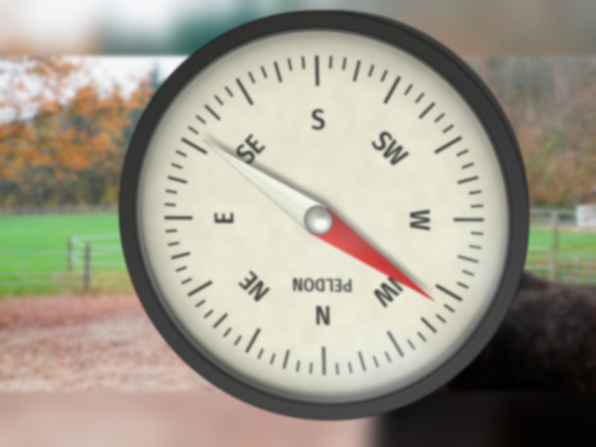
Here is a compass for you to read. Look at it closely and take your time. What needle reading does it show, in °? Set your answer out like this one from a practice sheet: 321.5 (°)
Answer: 305 (°)
